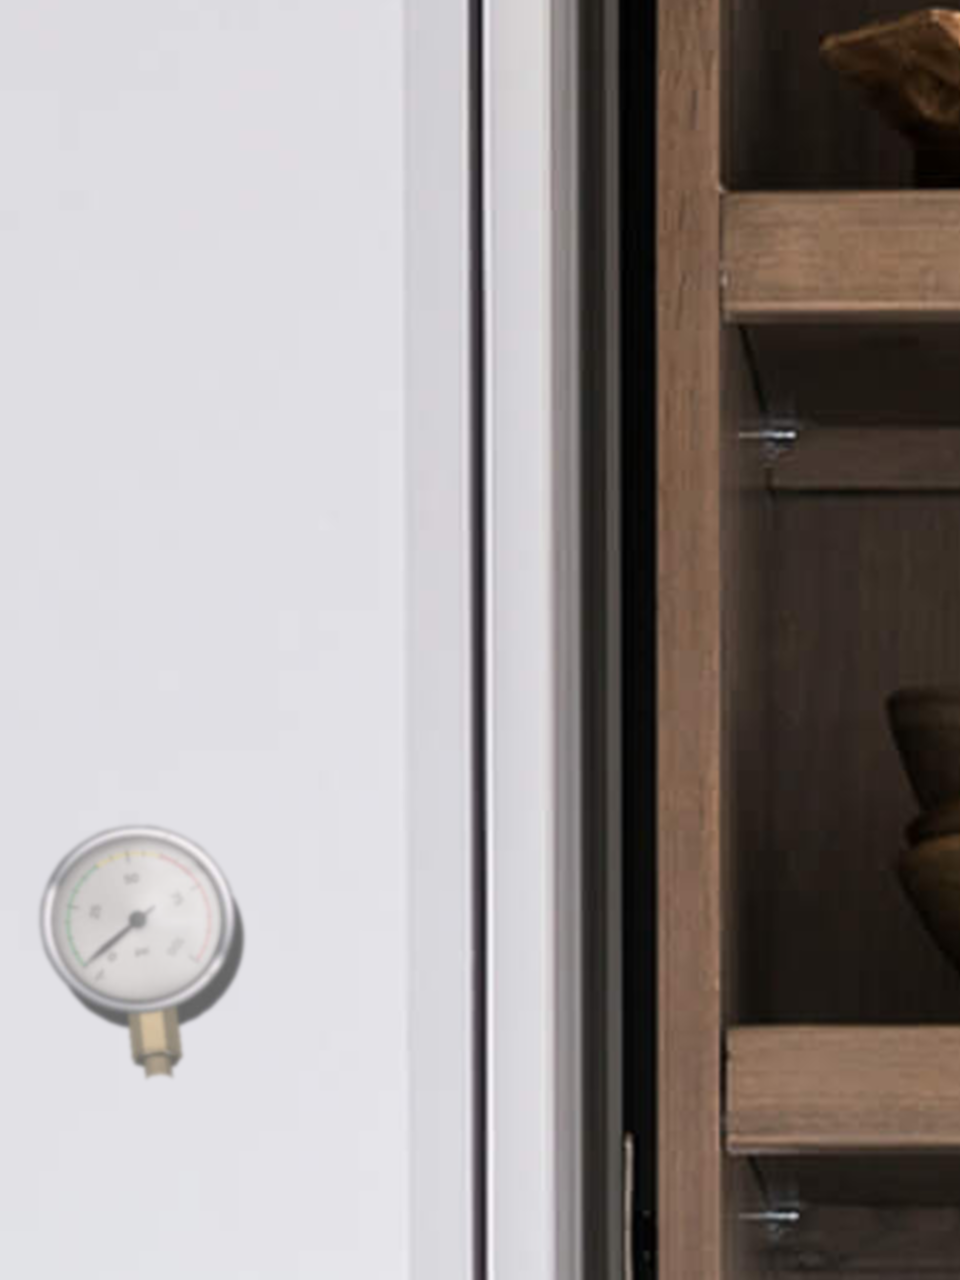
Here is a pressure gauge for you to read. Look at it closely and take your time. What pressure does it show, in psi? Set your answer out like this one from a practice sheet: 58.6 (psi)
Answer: 5 (psi)
